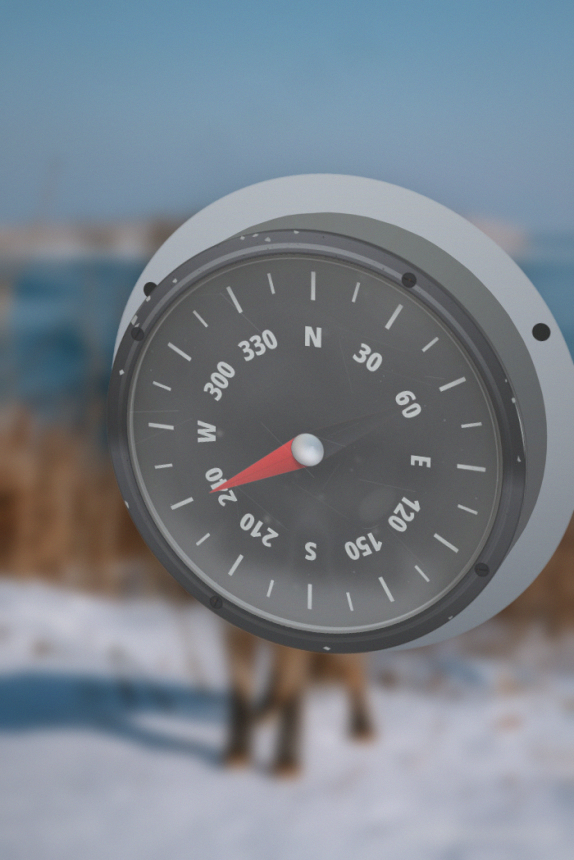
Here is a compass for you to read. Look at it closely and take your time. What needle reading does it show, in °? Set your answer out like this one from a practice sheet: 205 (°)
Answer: 240 (°)
